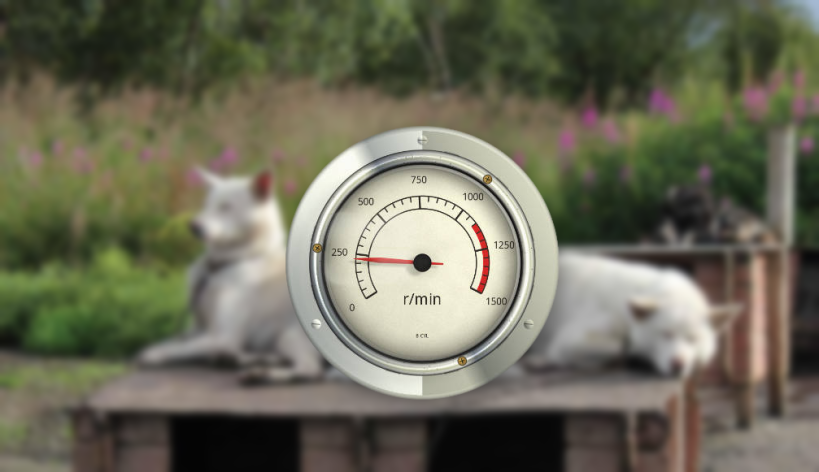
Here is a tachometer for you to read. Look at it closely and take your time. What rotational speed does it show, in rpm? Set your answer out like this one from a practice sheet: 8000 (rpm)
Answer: 225 (rpm)
